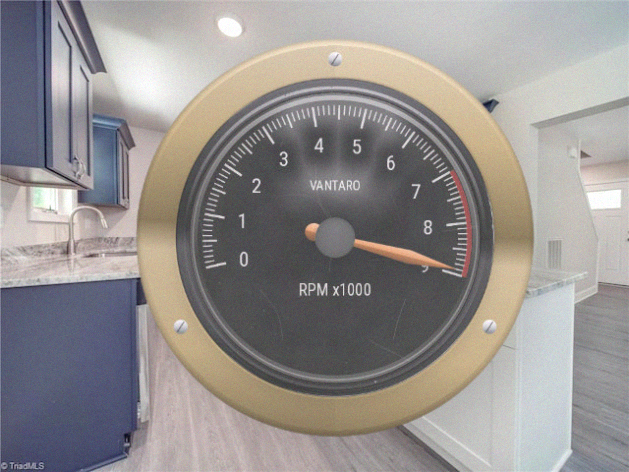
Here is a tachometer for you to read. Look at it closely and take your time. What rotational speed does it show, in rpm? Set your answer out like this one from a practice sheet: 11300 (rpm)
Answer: 8900 (rpm)
